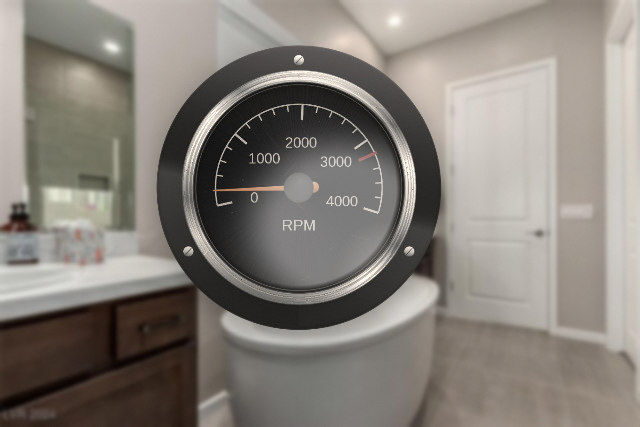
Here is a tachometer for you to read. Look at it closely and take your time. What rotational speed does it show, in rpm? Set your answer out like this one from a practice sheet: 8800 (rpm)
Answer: 200 (rpm)
